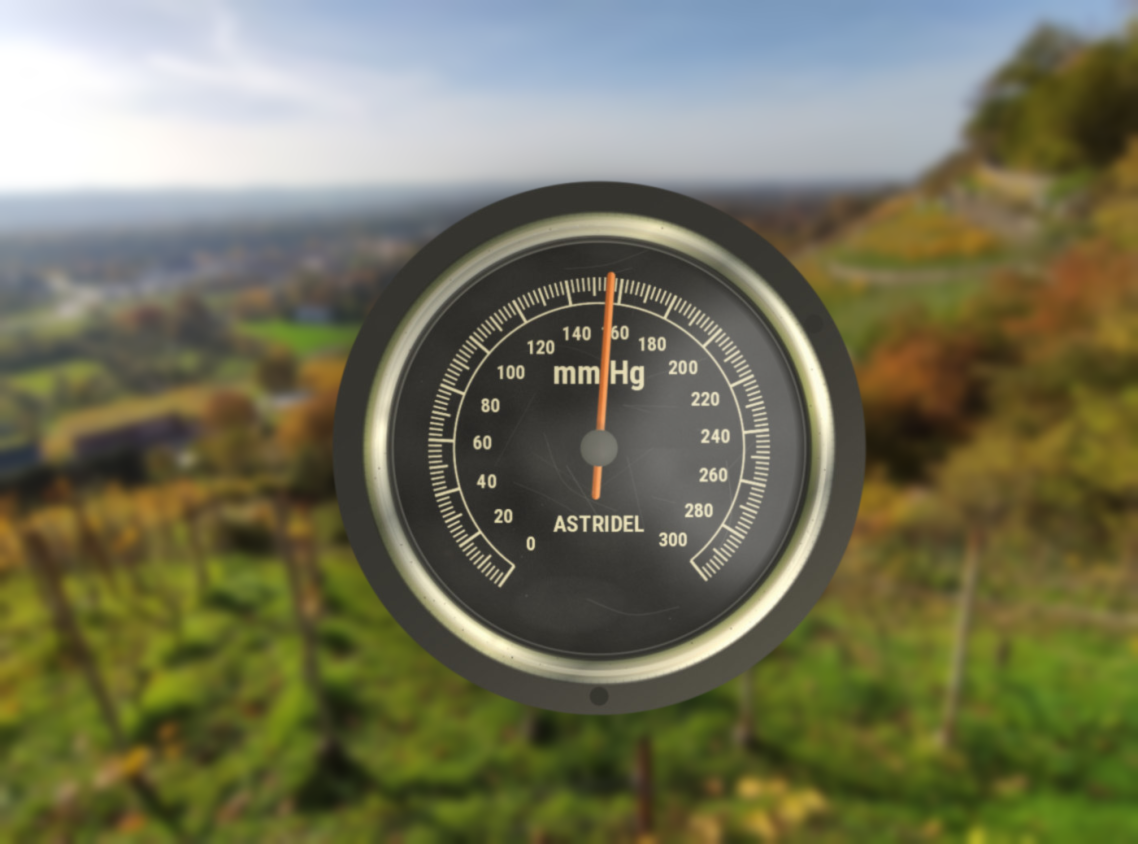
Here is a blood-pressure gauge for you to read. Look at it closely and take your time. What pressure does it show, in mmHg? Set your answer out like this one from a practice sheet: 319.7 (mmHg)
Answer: 156 (mmHg)
